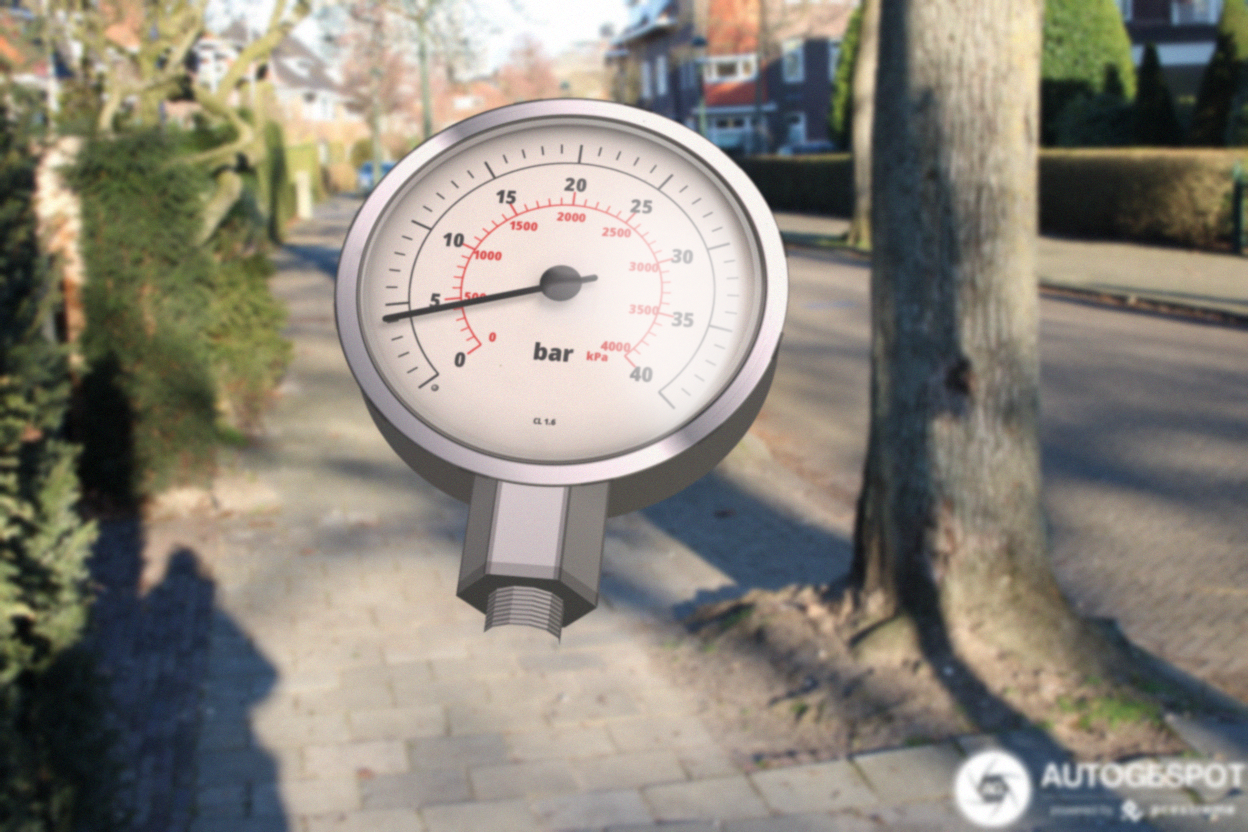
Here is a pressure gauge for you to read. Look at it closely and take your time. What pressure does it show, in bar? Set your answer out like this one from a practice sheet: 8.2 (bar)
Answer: 4 (bar)
